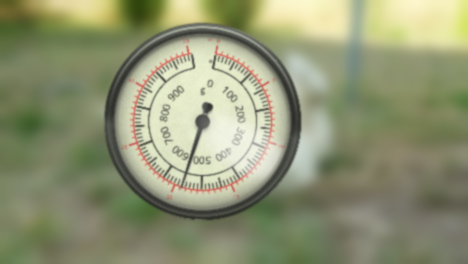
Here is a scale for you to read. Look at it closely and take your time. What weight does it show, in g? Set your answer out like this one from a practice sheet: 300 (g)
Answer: 550 (g)
